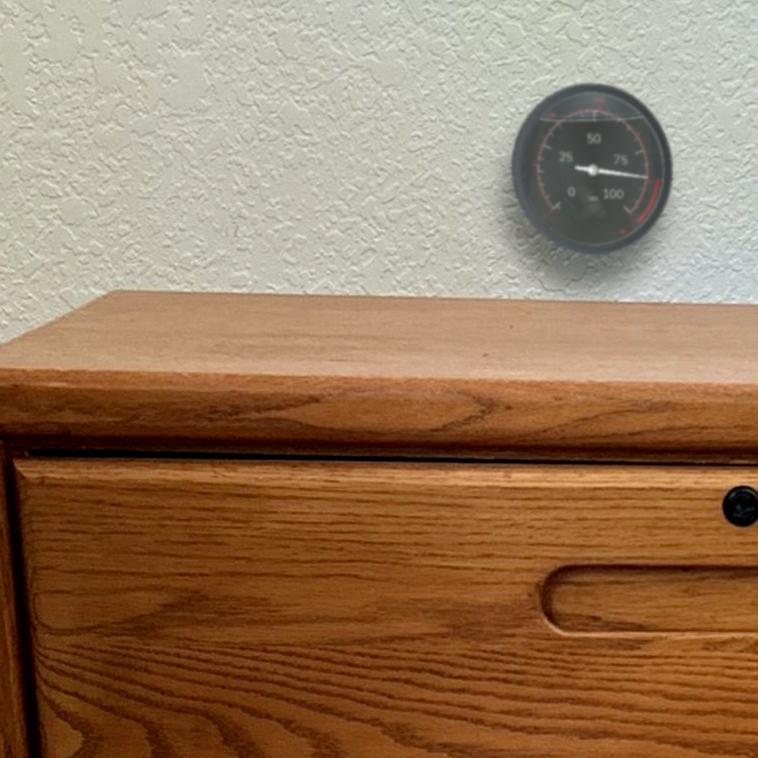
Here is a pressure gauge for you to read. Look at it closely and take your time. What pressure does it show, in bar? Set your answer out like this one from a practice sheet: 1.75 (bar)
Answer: 85 (bar)
